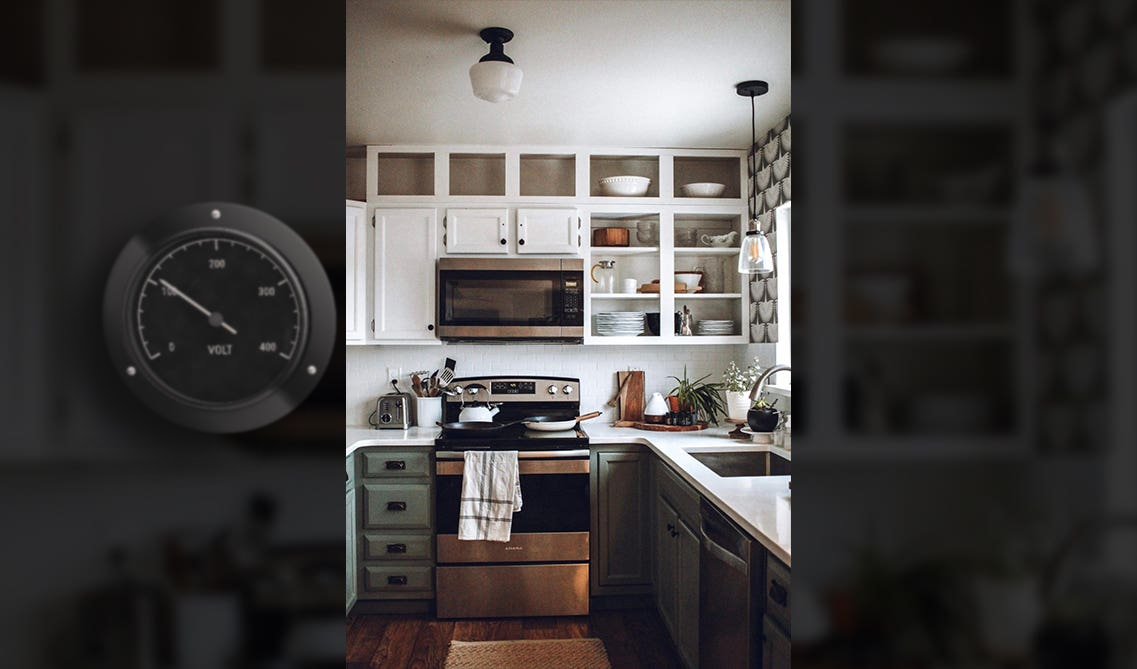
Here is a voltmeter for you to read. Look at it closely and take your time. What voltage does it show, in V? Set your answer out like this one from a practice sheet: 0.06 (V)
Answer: 110 (V)
